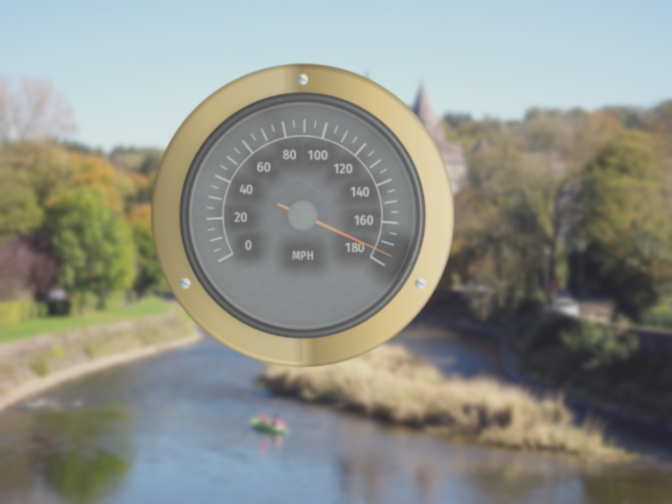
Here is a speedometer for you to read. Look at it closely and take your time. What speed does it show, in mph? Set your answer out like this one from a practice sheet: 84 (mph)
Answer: 175 (mph)
